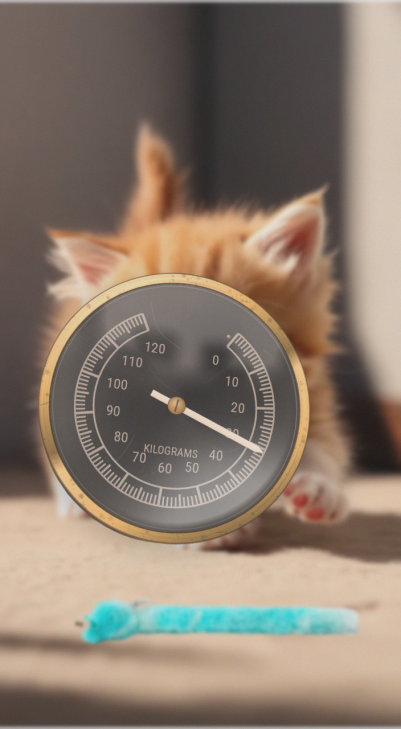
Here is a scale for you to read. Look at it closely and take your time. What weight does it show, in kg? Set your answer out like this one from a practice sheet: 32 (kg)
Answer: 31 (kg)
